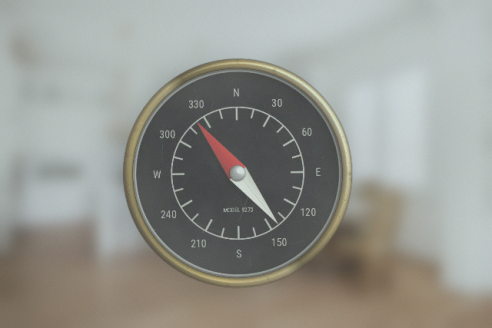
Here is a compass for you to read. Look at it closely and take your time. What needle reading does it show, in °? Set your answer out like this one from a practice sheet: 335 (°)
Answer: 322.5 (°)
